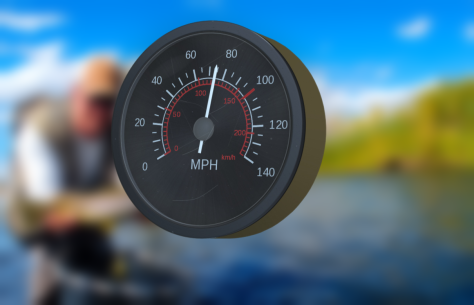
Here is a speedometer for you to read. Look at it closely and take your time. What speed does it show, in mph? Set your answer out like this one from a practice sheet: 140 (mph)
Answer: 75 (mph)
